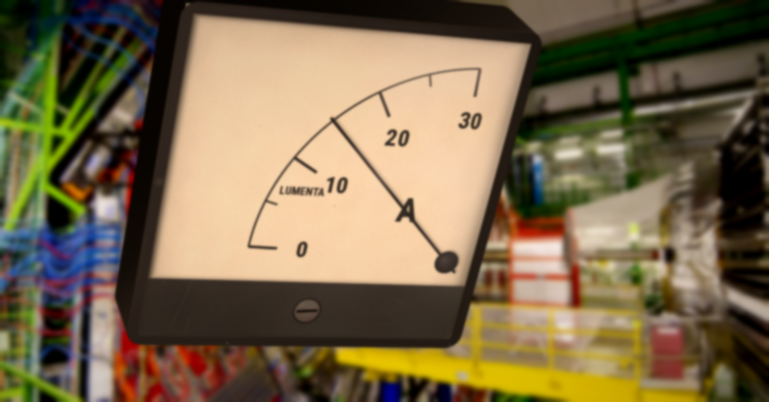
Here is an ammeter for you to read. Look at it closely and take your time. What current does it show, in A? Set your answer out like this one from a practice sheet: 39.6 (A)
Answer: 15 (A)
